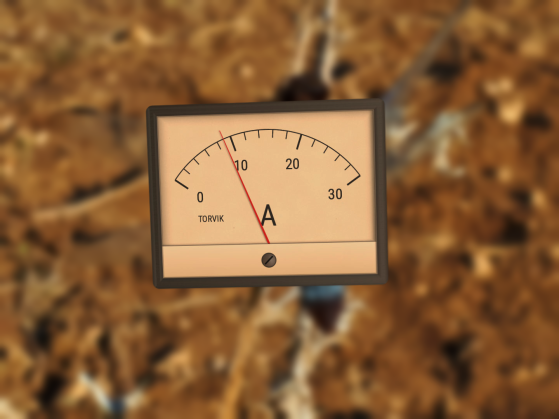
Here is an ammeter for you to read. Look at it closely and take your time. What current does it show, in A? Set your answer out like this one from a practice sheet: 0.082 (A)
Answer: 9 (A)
